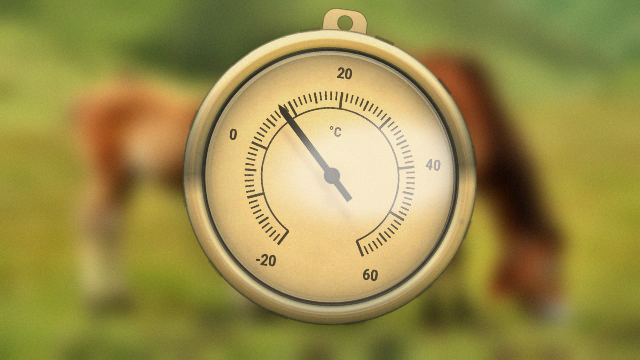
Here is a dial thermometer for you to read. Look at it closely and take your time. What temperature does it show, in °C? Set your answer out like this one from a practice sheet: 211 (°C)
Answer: 8 (°C)
